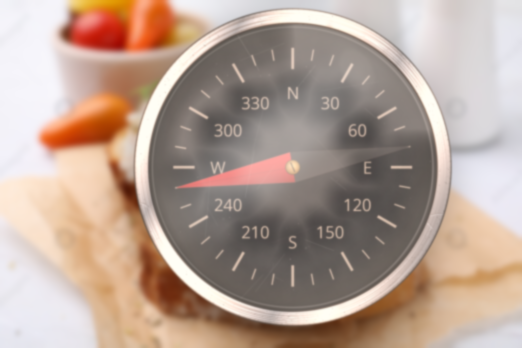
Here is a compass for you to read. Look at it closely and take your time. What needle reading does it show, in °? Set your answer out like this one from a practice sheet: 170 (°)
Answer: 260 (°)
